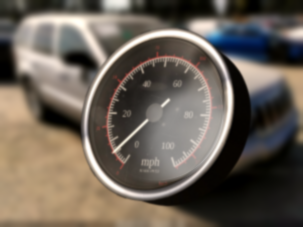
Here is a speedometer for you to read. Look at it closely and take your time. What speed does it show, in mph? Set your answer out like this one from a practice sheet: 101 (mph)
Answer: 5 (mph)
